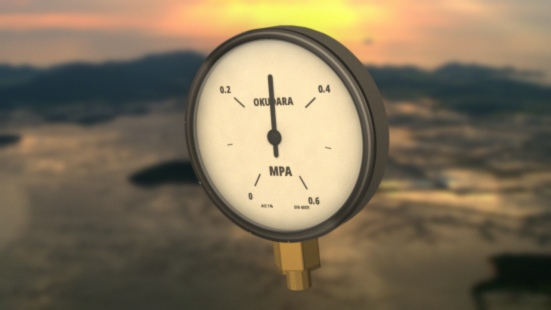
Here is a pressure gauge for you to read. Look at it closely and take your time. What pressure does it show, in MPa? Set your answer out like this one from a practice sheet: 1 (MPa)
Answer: 0.3 (MPa)
